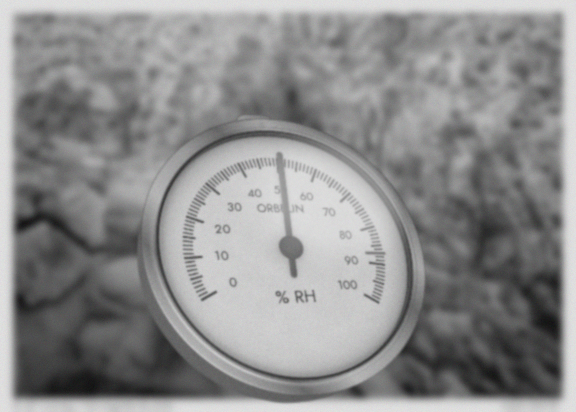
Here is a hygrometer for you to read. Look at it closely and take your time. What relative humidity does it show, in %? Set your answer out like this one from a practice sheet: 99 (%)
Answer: 50 (%)
